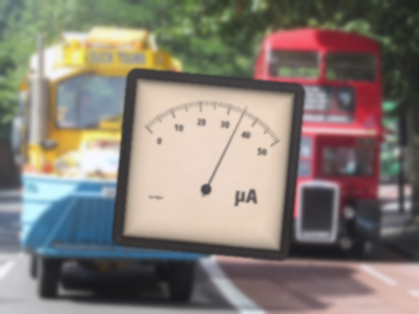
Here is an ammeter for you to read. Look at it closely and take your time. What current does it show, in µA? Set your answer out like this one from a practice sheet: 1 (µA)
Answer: 35 (µA)
